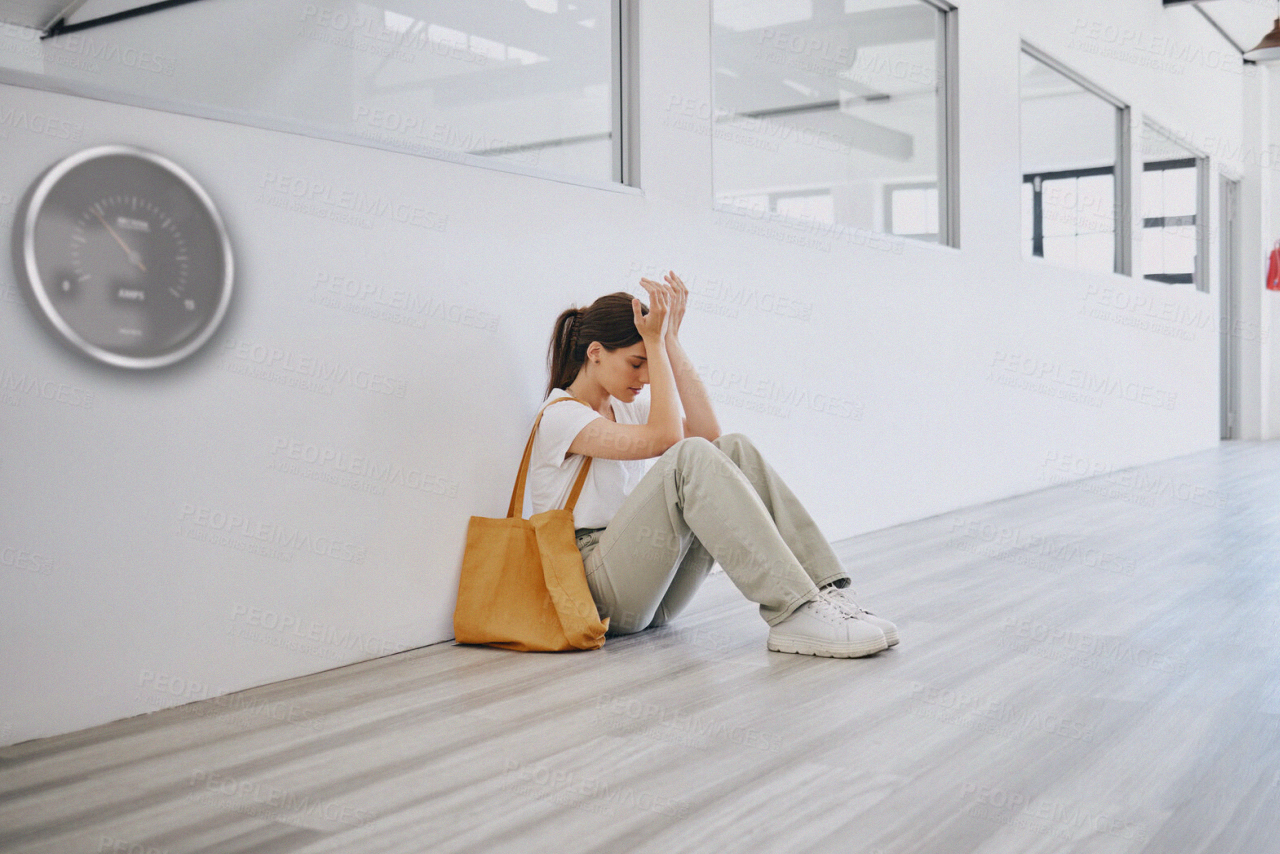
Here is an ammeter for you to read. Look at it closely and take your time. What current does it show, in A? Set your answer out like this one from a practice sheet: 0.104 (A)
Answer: 4.5 (A)
